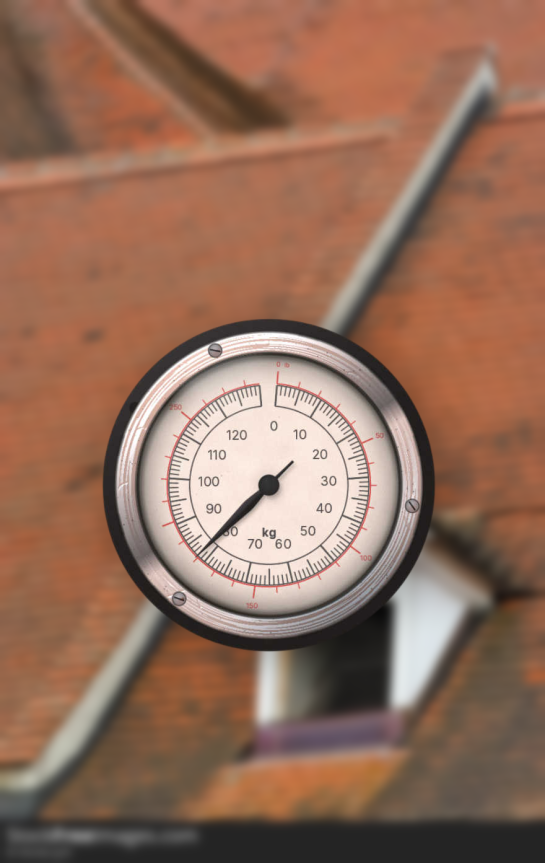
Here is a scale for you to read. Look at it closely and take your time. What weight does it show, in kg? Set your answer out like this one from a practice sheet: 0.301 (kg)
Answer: 82 (kg)
